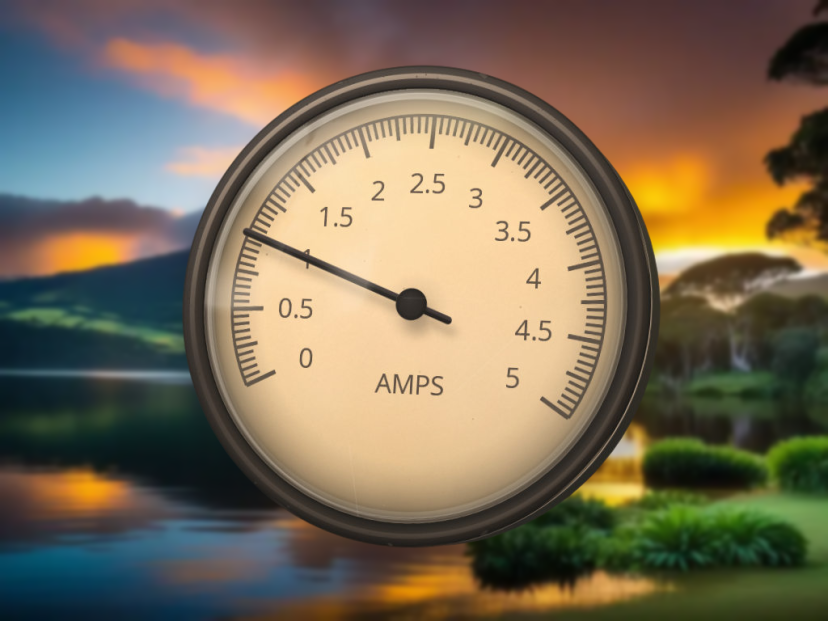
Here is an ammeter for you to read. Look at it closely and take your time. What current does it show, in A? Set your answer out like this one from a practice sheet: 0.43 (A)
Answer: 1 (A)
